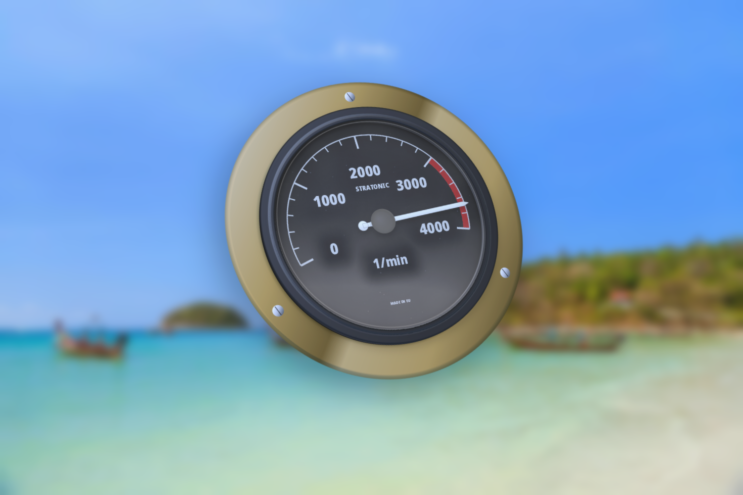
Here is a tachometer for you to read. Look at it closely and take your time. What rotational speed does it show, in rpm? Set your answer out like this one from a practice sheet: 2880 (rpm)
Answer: 3700 (rpm)
